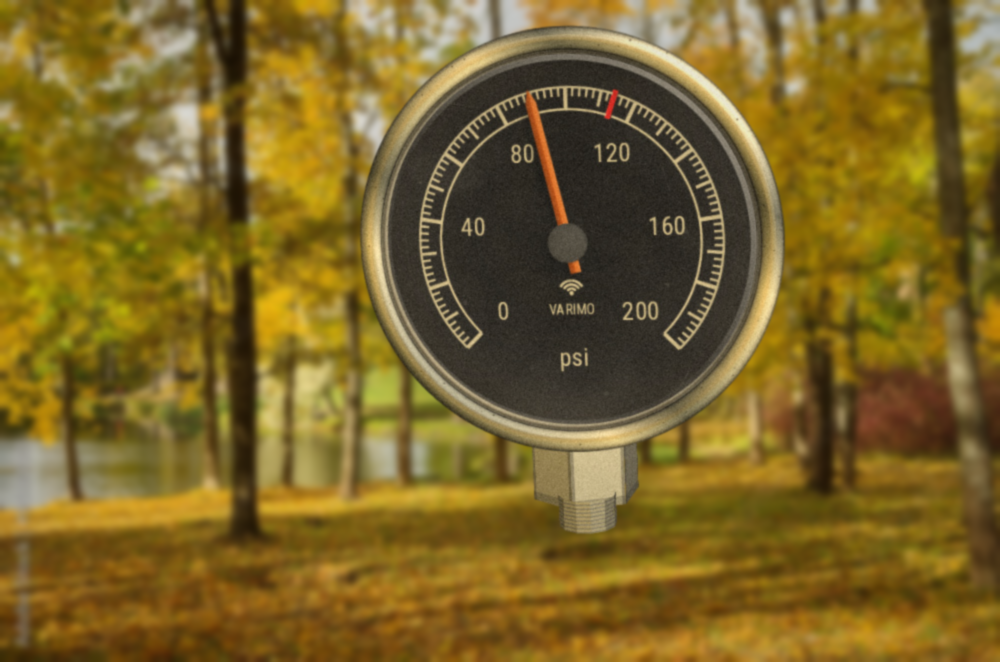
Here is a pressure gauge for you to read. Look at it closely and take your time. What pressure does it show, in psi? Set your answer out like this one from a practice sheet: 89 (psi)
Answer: 90 (psi)
